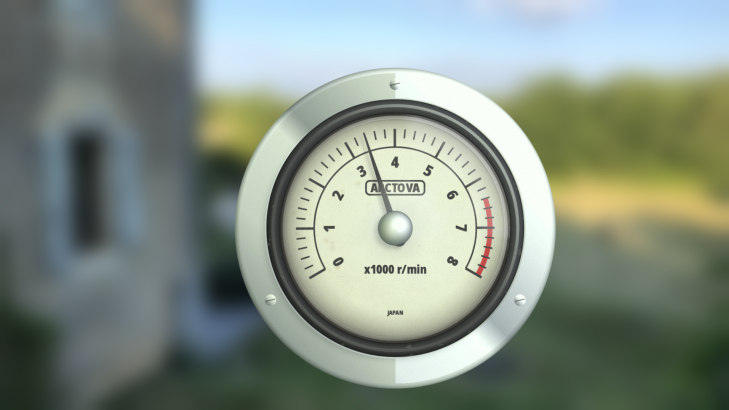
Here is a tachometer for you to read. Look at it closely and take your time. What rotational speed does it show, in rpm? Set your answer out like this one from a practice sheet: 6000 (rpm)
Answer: 3400 (rpm)
